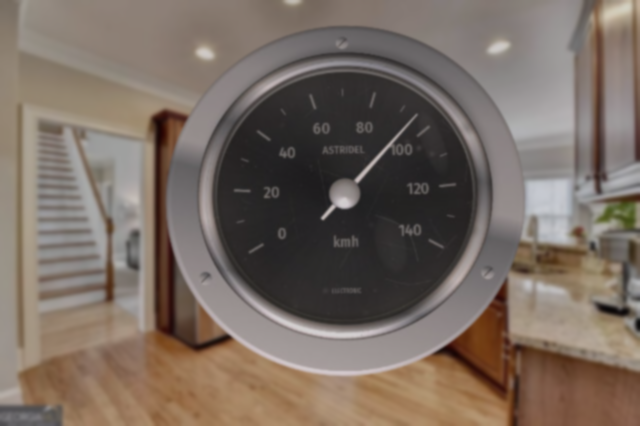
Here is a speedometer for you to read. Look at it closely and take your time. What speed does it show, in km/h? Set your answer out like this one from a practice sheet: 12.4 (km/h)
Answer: 95 (km/h)
